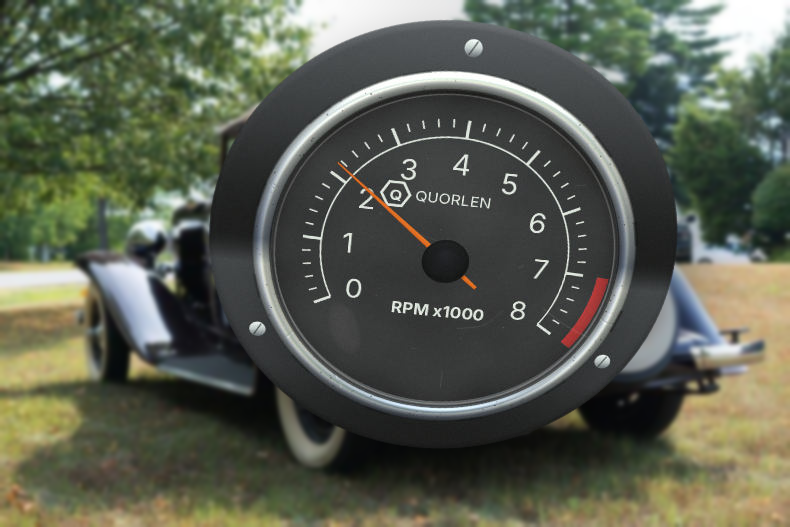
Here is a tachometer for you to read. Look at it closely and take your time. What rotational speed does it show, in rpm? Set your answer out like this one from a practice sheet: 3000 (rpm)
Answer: 2200 (rpm)
